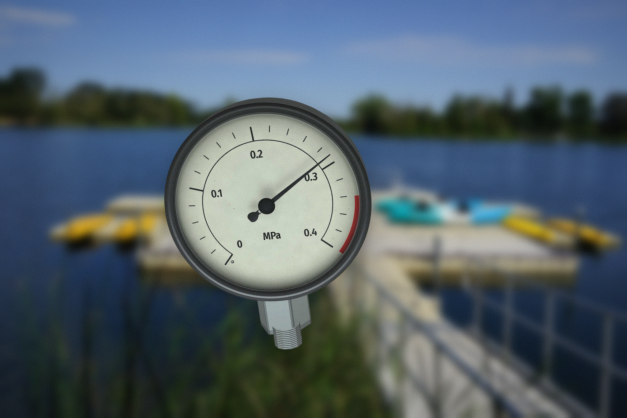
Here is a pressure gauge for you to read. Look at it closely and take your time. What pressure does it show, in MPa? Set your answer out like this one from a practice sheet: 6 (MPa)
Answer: 0.29 (MPa)
